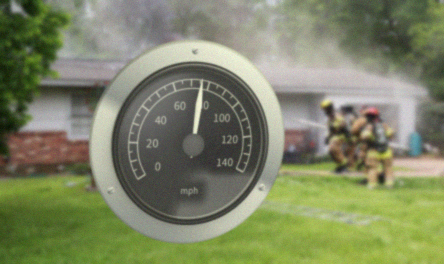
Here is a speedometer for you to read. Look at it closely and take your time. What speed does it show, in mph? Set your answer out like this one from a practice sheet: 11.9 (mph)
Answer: 75 (mph)
